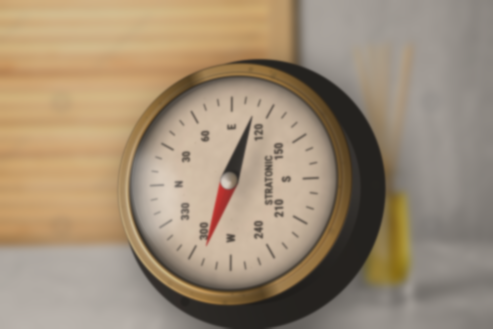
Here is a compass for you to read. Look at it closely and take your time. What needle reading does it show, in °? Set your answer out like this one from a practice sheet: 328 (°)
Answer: 290 (°)
